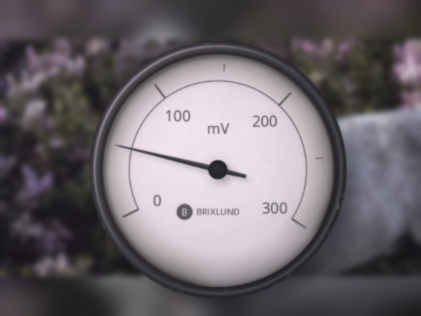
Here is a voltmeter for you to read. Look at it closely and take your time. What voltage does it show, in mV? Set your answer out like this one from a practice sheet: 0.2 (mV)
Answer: 50 (mV)
